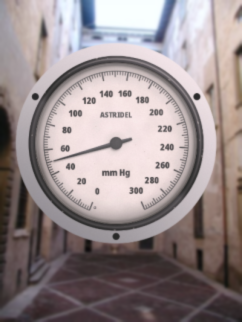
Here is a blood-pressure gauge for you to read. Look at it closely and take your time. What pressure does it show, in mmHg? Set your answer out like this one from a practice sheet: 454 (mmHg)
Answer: 50 (mmHg)
